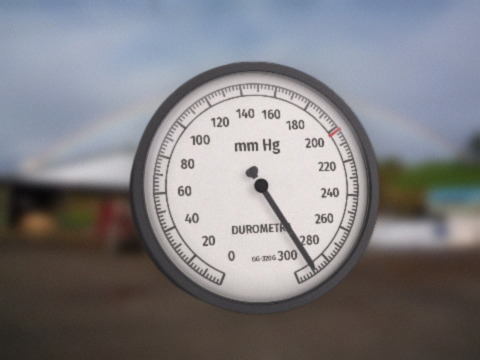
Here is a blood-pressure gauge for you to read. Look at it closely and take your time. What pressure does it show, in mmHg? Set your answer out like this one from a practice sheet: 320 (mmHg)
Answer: 290 (mmHg)
